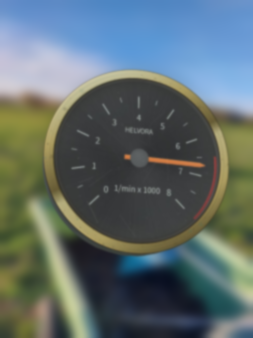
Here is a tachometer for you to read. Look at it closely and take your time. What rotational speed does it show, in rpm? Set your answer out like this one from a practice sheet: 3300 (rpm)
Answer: 6750 (rpm)
